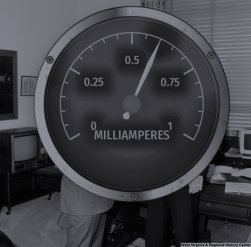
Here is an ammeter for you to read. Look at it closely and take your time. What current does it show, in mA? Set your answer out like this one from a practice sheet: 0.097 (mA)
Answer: 0.6 (mA)
